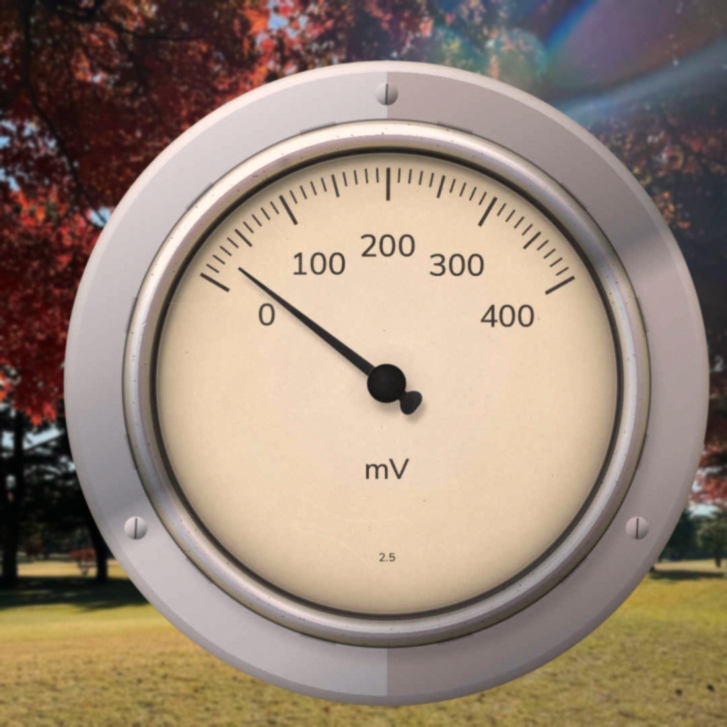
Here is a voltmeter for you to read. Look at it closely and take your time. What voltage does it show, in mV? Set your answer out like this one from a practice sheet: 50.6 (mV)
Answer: 25 (mV)
